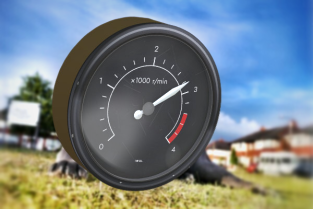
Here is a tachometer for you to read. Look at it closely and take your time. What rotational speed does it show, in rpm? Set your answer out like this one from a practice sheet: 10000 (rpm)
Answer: 2800 (rpm)
